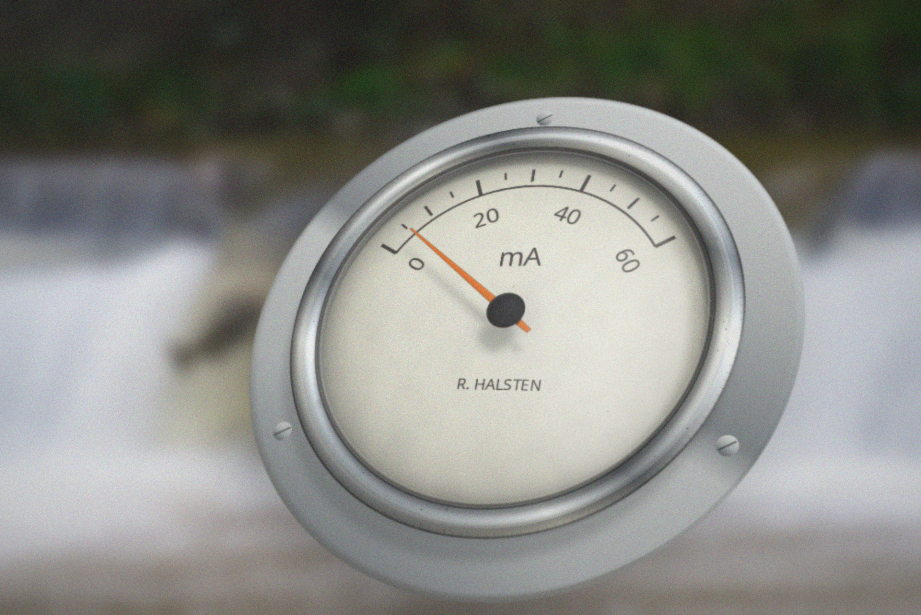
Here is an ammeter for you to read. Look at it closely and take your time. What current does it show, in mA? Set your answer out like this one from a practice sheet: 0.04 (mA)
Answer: 5 (mA)
